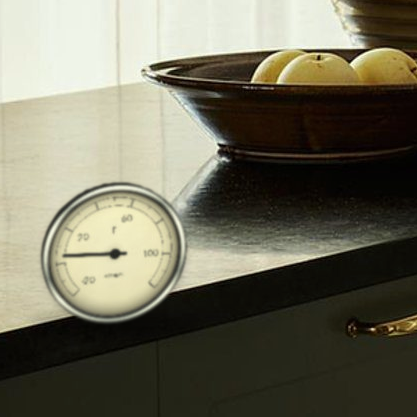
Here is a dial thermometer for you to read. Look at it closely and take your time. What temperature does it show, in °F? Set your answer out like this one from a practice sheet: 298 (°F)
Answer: 5 (°F)
